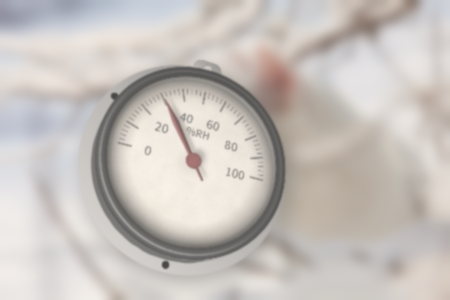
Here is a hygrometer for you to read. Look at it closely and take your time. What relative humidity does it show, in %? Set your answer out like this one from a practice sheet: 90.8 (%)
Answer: 30 (%)
